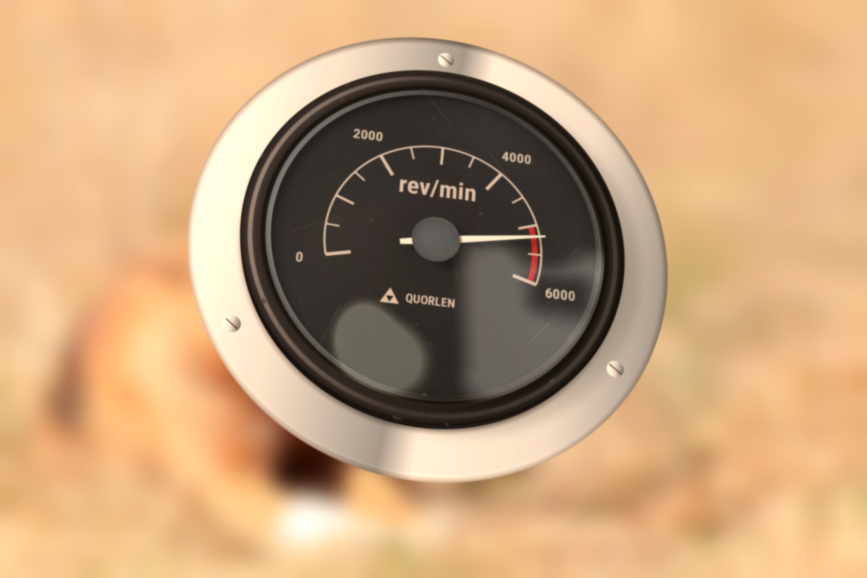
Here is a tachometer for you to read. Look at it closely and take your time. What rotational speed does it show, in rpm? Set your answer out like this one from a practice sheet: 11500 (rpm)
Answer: 5250 (rpm)
